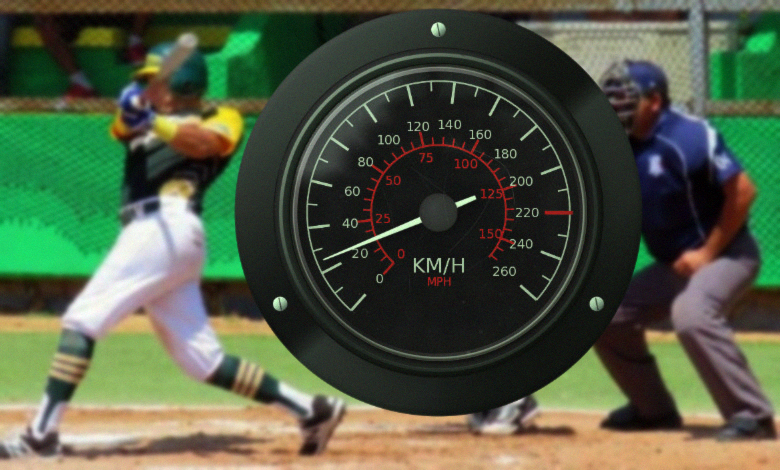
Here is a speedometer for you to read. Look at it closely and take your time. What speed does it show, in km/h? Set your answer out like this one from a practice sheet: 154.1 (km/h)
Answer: 25 (km/h)
